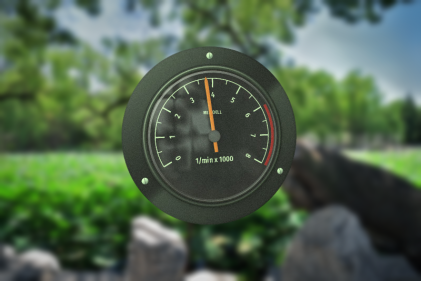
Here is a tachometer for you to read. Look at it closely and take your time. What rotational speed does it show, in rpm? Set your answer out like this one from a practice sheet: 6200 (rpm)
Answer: 3750 (rpm)
